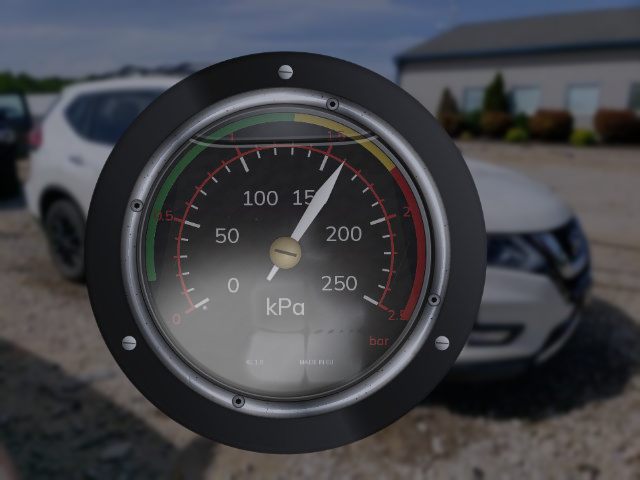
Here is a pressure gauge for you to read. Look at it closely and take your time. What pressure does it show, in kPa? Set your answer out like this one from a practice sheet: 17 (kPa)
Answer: 160 (kPa)
